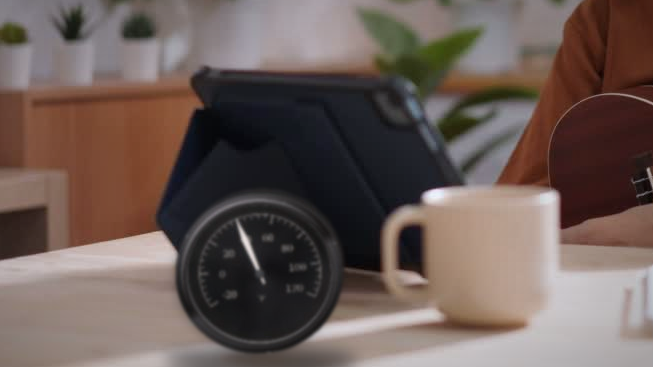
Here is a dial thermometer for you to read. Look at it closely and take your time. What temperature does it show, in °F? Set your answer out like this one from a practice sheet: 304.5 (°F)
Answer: 40 (°F)
